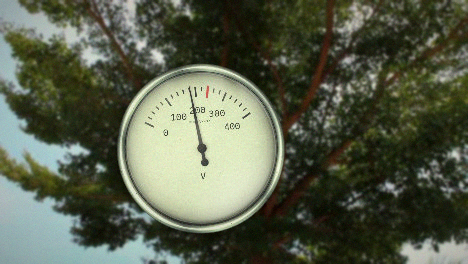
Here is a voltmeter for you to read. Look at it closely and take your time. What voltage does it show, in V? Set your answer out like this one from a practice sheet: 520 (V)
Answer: 180 (V)
